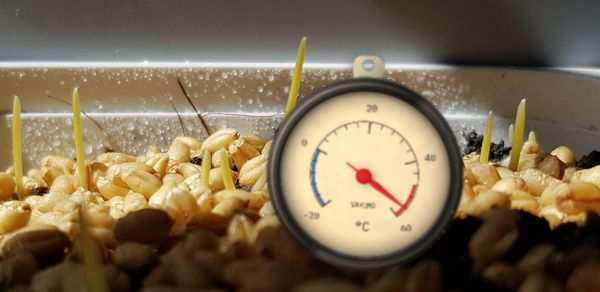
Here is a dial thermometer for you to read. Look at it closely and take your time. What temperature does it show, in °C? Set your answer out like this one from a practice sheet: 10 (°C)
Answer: 56 (°C)
